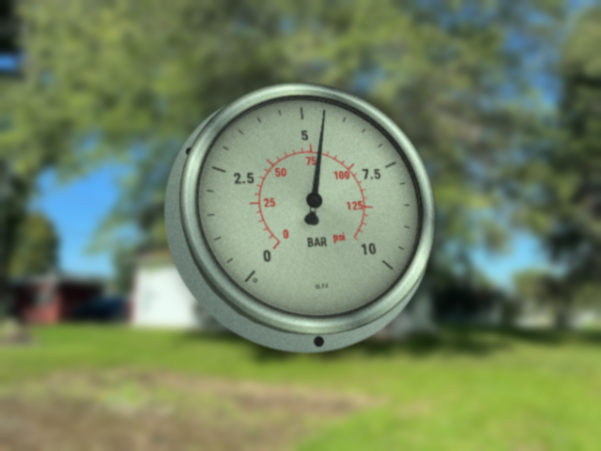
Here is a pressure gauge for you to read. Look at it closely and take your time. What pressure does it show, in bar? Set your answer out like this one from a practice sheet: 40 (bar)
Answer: 5.5 (bar)
